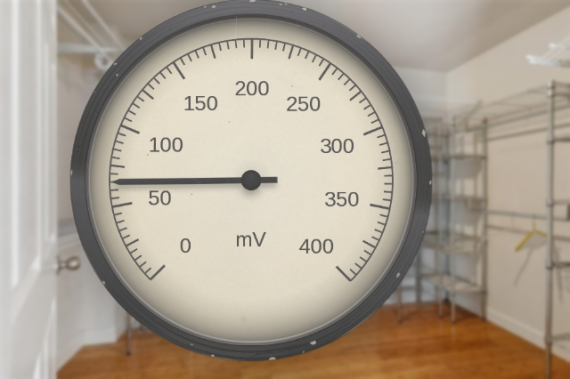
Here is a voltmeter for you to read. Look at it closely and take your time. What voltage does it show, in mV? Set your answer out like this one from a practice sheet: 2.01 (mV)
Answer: 65 (mV)
